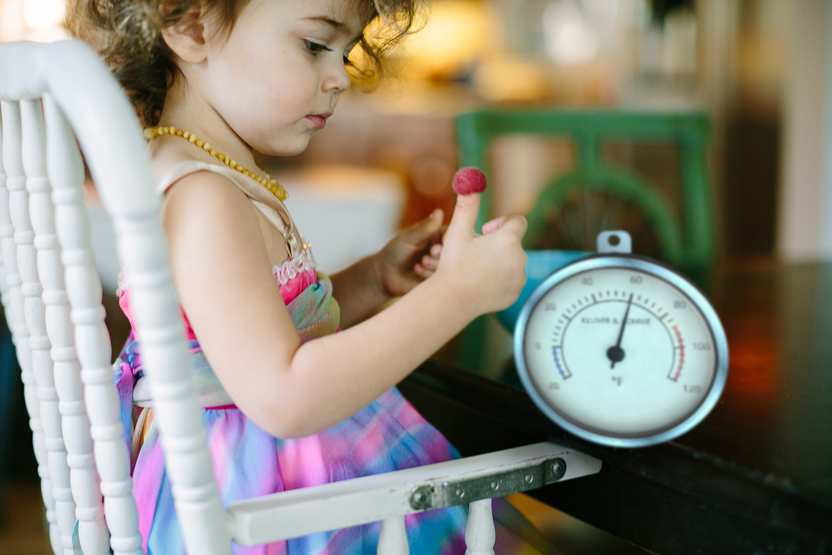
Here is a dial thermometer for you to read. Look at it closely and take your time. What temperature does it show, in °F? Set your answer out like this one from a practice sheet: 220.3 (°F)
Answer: 60 (°F)
